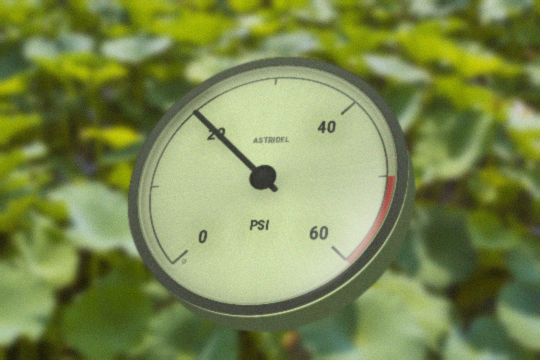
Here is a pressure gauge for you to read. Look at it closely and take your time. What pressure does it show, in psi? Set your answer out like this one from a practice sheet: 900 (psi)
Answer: 20 (psi)
